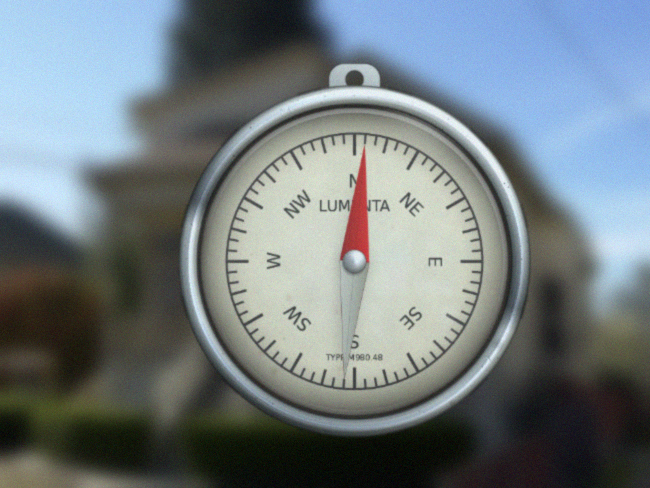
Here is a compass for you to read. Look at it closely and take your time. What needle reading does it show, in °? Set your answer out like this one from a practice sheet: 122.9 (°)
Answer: 5 (°)
